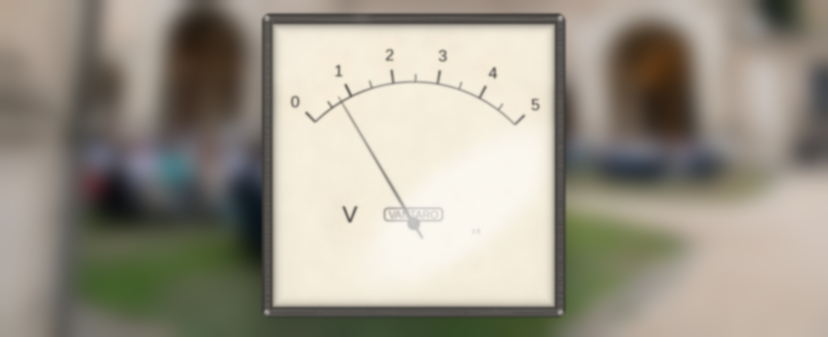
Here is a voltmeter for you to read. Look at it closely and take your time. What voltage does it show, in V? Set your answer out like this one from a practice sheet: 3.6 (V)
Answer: 0.75 (V)
